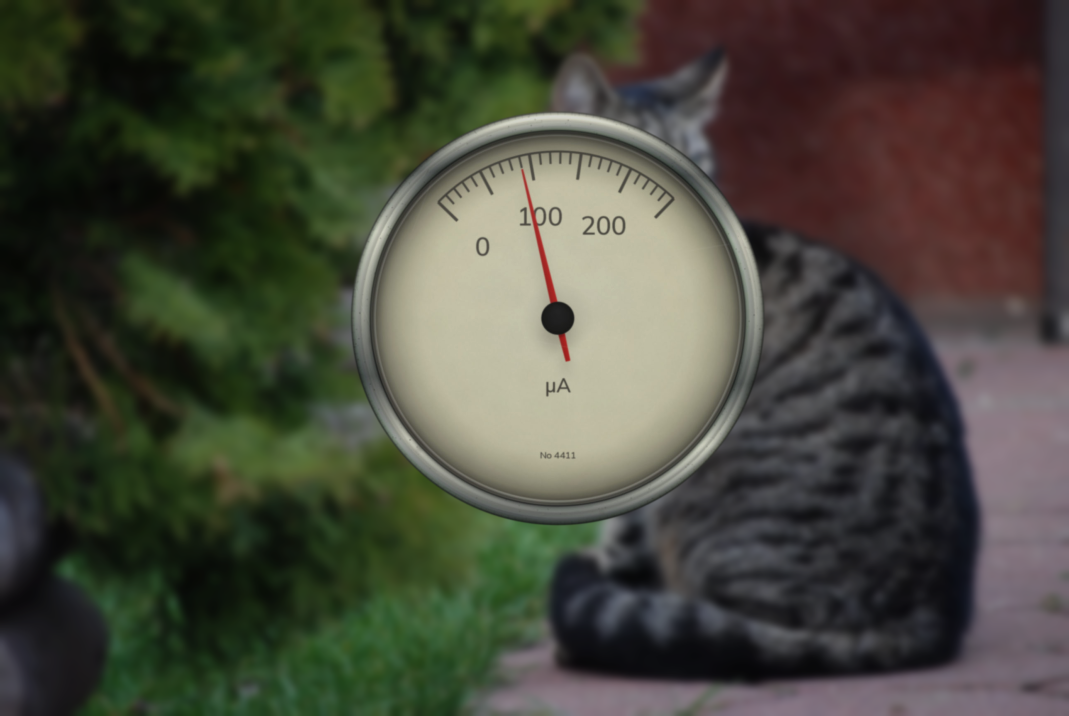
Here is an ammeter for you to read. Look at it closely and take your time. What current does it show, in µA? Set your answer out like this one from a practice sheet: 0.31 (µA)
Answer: 90 (µA)
